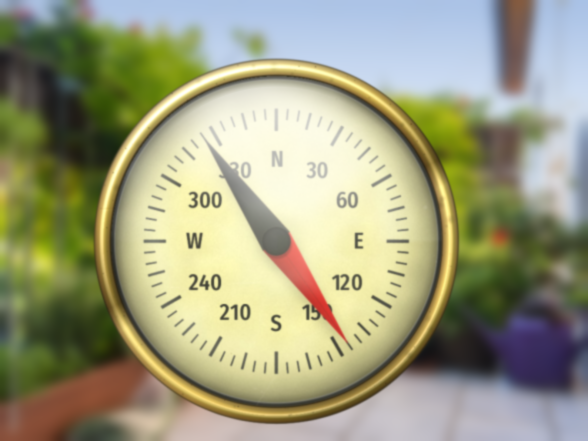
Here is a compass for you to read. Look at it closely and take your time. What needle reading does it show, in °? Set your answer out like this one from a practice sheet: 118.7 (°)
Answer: 145 (°)
